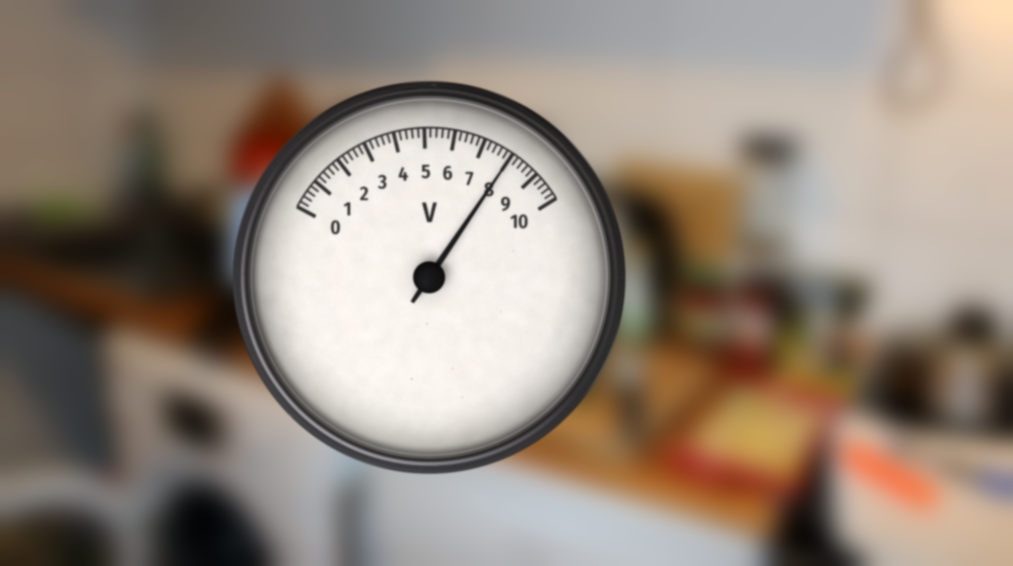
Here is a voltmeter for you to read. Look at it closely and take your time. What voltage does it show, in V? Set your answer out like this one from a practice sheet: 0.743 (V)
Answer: 8 (V)
